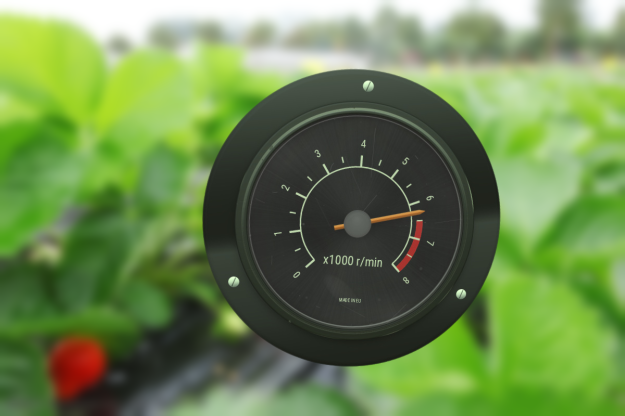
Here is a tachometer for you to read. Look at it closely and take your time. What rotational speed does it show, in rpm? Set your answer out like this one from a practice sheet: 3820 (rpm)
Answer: 6250 (rpm)
